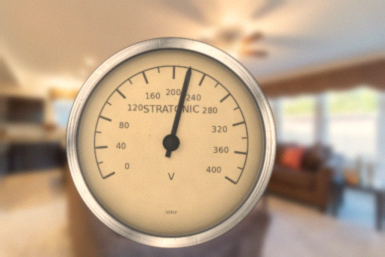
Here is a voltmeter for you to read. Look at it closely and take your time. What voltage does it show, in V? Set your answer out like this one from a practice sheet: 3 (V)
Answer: 220 (V)
